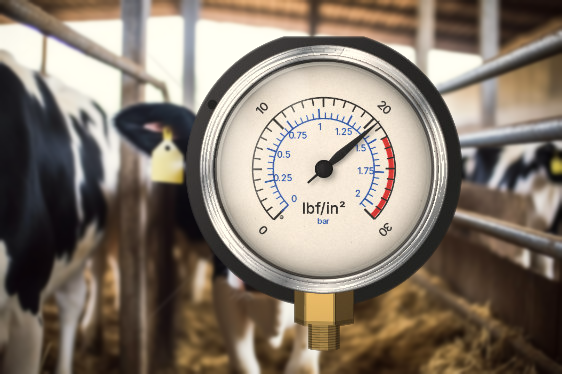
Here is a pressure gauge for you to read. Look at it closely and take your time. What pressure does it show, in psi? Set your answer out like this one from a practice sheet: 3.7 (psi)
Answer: 20.5 (psi)
